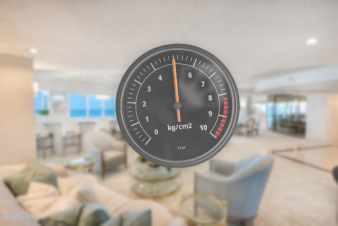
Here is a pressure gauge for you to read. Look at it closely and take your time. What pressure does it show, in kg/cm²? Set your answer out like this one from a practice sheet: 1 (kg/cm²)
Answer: 5 (kg/cm²)
